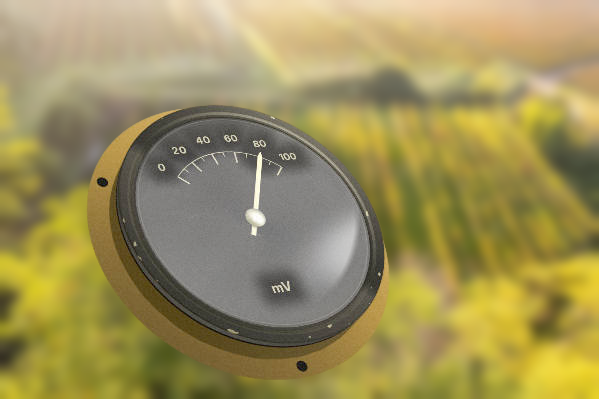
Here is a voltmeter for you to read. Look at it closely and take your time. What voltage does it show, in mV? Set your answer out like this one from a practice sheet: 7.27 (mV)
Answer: 80 (mV)
